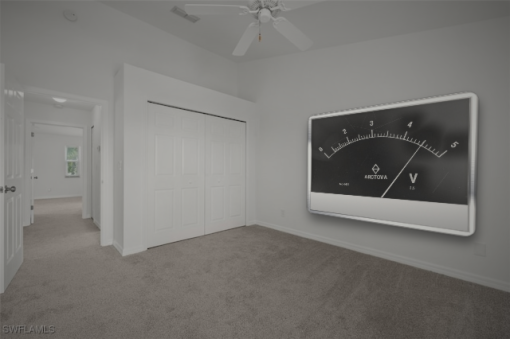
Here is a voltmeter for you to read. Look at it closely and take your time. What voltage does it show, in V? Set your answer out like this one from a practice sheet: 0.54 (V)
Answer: 4.5 (V)
